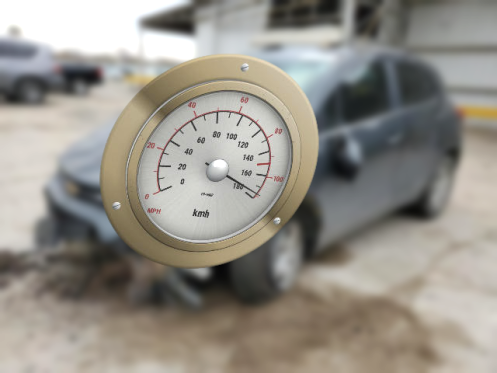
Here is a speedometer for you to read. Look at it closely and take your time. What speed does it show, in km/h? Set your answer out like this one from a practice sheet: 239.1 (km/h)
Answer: 175 (km/h)
